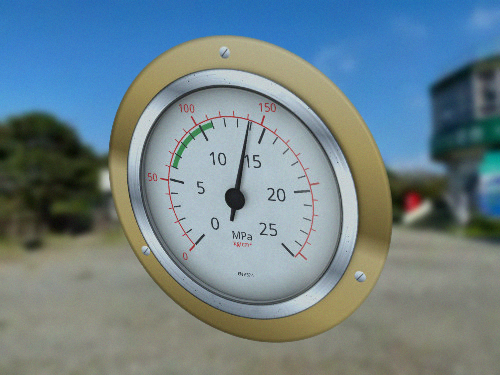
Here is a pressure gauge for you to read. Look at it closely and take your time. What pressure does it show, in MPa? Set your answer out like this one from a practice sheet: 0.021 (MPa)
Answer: 14 (MPa)
